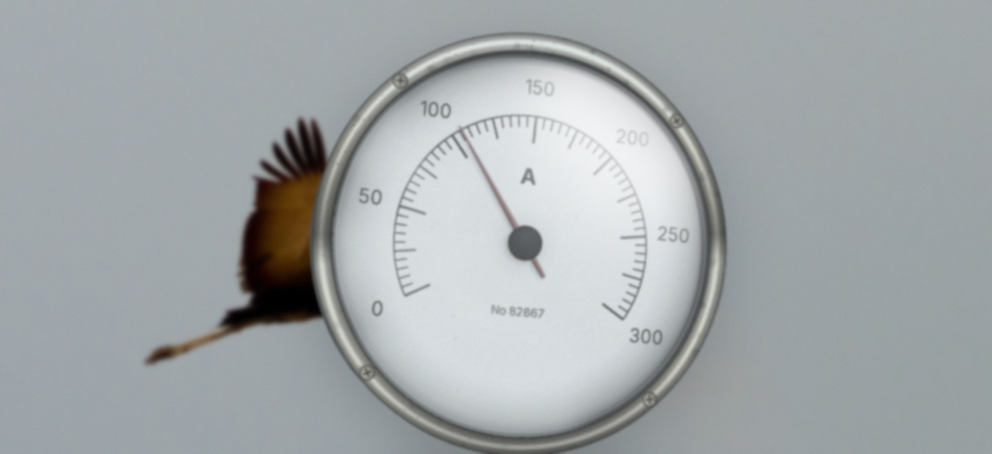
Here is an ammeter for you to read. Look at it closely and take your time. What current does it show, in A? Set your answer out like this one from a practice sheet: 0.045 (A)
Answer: 105 (A)
